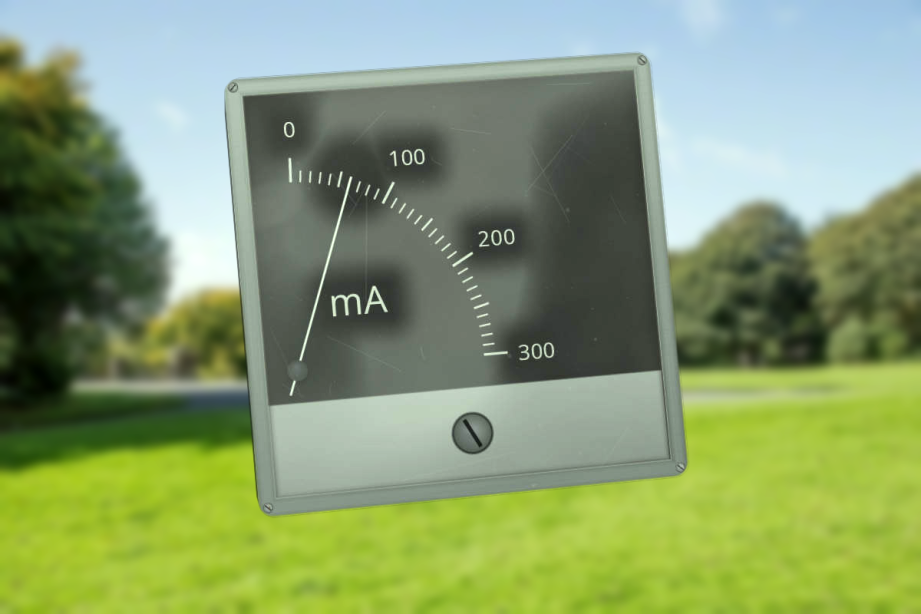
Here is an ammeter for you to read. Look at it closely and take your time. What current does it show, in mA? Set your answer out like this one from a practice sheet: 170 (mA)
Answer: 60 (mA)
